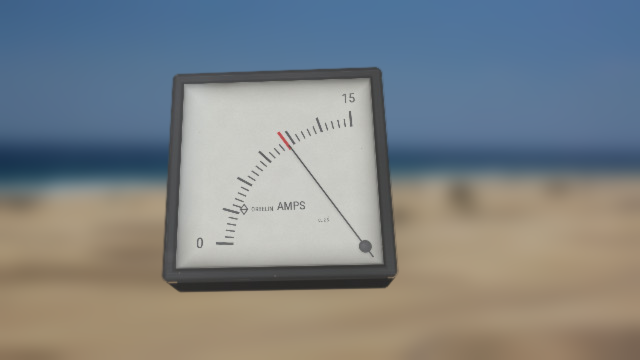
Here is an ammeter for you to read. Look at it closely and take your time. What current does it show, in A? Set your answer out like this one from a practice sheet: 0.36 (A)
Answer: 9.5 (A)
